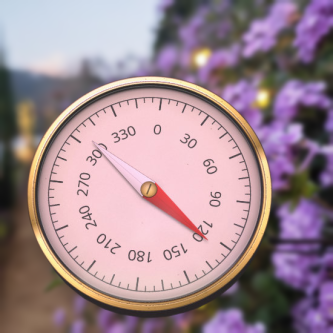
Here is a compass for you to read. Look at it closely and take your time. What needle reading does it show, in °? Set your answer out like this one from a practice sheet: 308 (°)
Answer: 125 (°)
